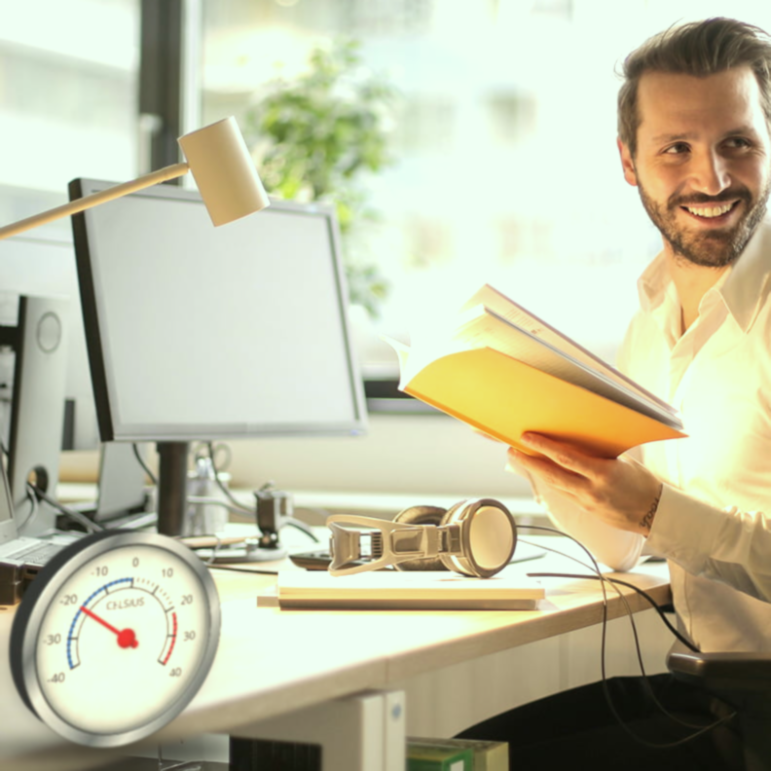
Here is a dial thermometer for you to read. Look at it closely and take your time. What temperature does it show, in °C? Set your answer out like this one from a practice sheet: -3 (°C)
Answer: -20 (°C)
